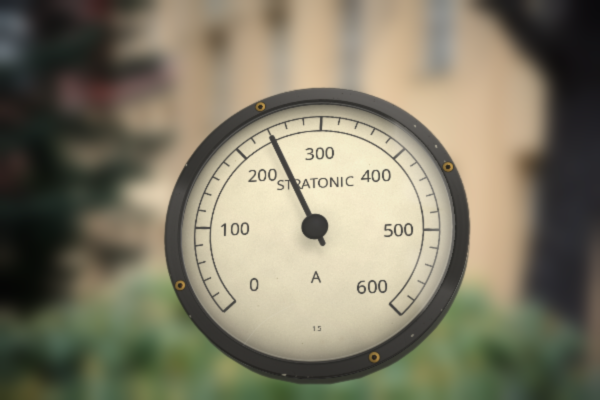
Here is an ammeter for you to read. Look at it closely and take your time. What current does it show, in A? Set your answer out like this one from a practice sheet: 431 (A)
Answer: 240 (A)
